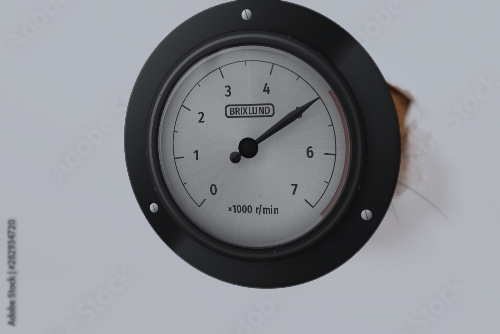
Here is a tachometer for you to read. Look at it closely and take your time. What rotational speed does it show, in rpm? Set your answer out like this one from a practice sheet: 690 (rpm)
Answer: 5000 (rpm)
